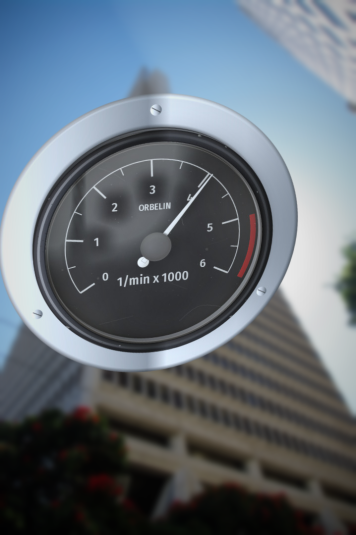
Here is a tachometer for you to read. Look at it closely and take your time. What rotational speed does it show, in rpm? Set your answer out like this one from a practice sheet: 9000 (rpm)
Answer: 4000 (rpm)
